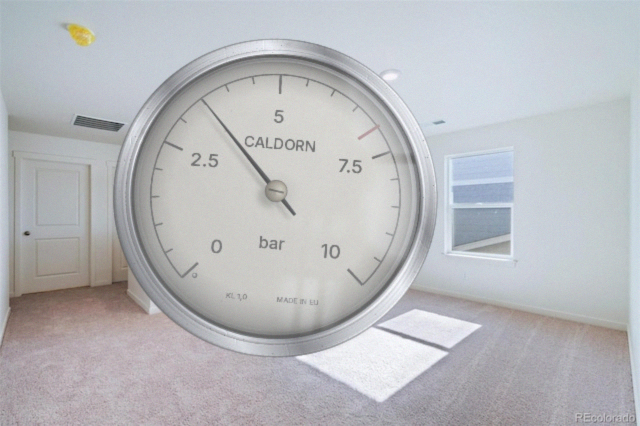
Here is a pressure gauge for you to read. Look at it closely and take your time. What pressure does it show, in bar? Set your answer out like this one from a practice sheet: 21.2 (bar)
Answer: 3.5 (bar)
